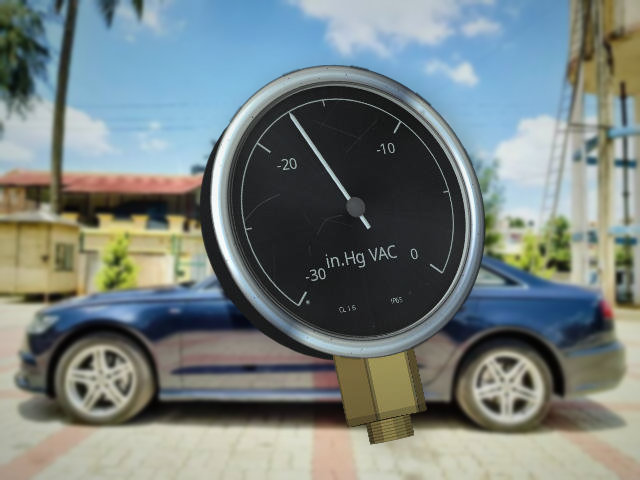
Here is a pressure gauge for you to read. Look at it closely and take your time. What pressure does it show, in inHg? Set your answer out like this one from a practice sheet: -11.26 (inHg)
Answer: -17.5 (inHg)
